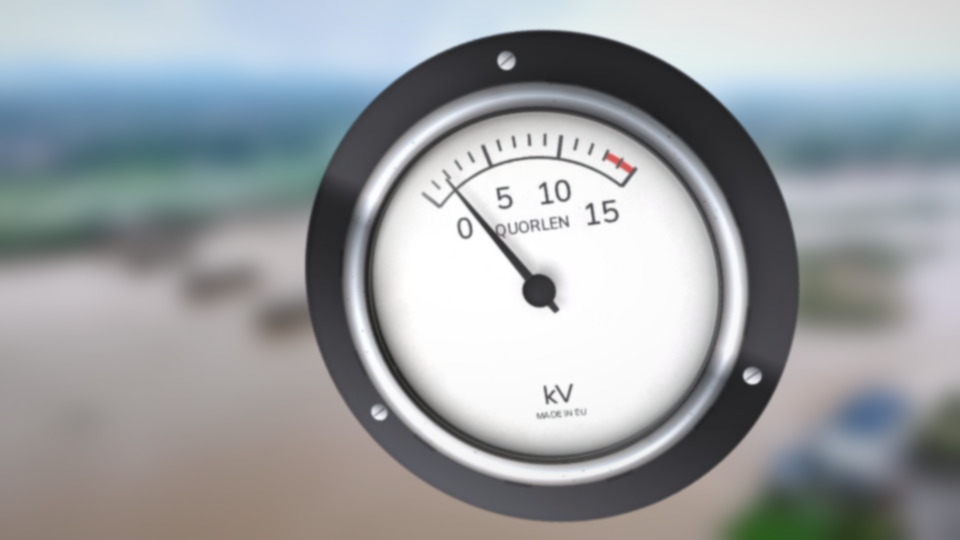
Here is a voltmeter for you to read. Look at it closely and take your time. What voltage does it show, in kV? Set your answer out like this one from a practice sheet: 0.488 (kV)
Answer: 2 (kV)
